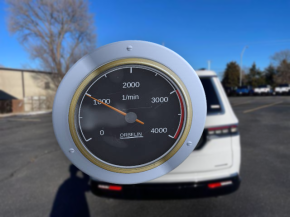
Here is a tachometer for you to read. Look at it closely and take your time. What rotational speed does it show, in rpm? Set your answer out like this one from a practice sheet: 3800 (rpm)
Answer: 1000 (rpm)
